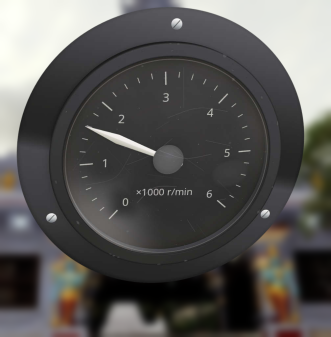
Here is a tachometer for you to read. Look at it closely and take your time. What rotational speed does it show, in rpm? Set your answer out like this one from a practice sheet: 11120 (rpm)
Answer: 1600 (rpm)
